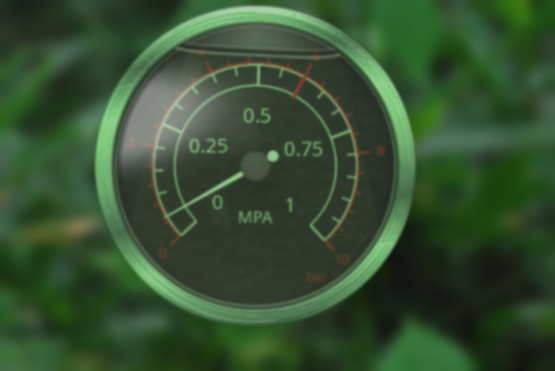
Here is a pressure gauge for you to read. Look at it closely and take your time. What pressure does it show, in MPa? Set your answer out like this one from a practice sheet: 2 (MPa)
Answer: 0.05 (MPa)
